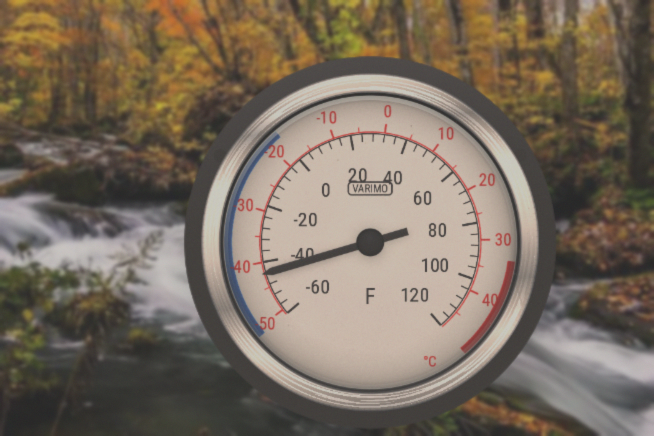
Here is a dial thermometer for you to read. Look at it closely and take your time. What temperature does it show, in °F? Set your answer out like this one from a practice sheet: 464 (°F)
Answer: -44 (°F)
